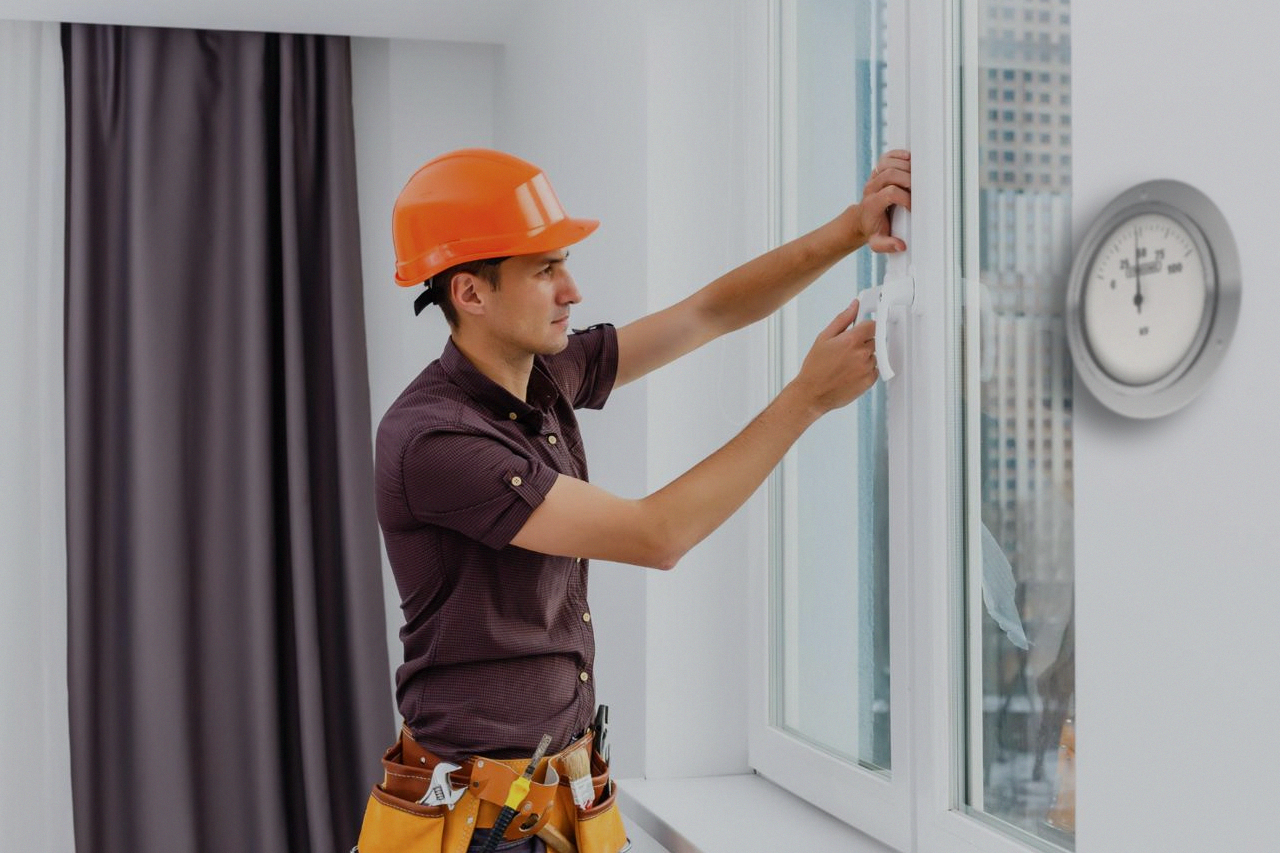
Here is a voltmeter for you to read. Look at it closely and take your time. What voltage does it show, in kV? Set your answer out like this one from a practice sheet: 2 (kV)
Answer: 50 (kV)
